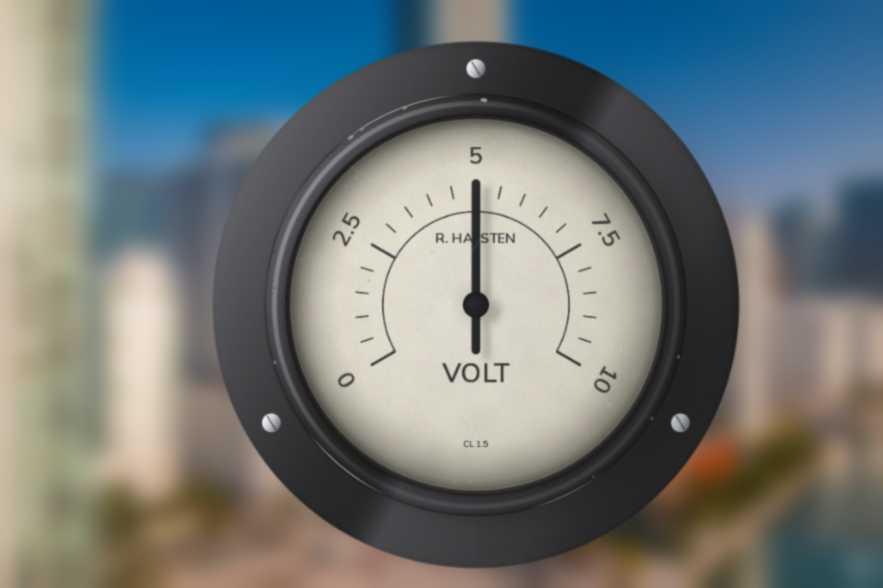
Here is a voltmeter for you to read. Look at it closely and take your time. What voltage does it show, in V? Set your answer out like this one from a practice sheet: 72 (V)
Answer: 5 (V)
